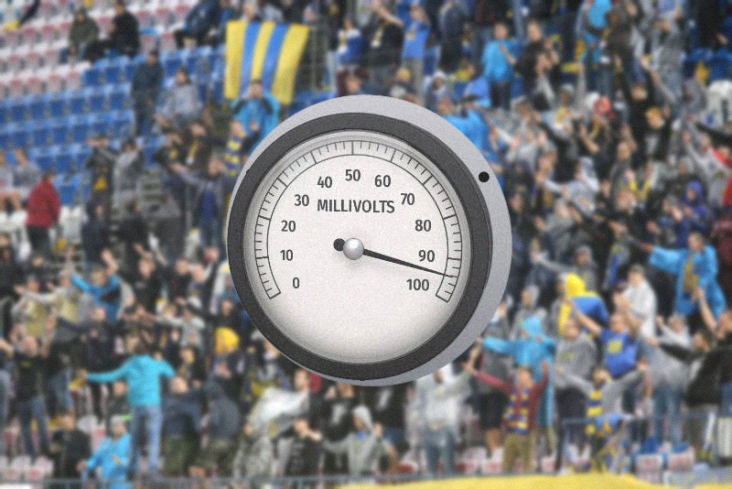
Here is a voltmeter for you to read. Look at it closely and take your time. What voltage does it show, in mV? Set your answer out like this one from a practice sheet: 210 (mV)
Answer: 94 (mV)
